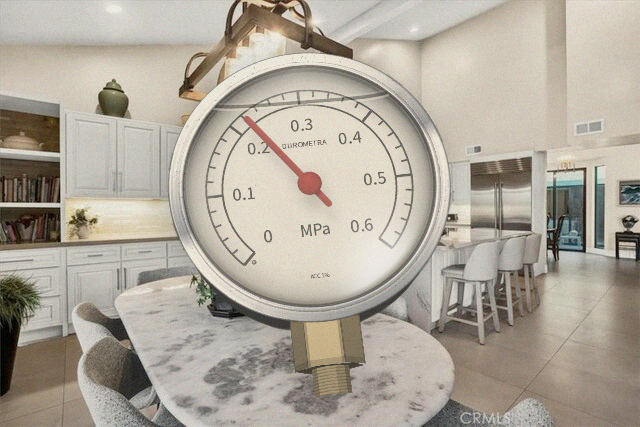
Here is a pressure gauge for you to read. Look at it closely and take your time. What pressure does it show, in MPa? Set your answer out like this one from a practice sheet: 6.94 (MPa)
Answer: 0.22 (MPa)
